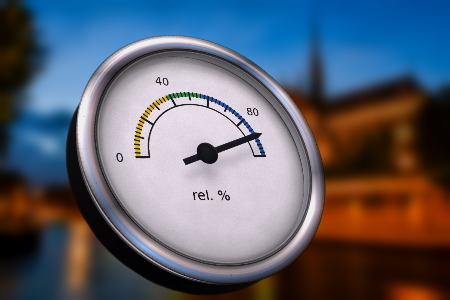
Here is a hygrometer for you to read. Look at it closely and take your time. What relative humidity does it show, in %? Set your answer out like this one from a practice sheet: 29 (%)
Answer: 90 (%)
